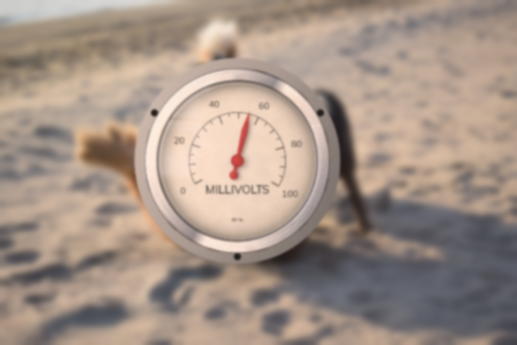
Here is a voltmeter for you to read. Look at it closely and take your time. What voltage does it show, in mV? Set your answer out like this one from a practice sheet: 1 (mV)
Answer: 55 (mV)
